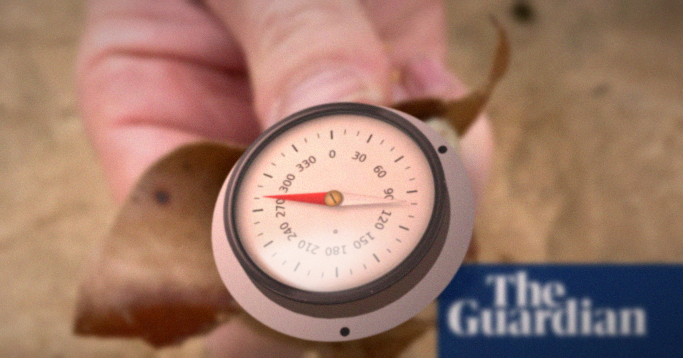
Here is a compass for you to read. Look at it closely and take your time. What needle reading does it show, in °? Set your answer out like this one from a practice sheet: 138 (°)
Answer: 280 (°)
